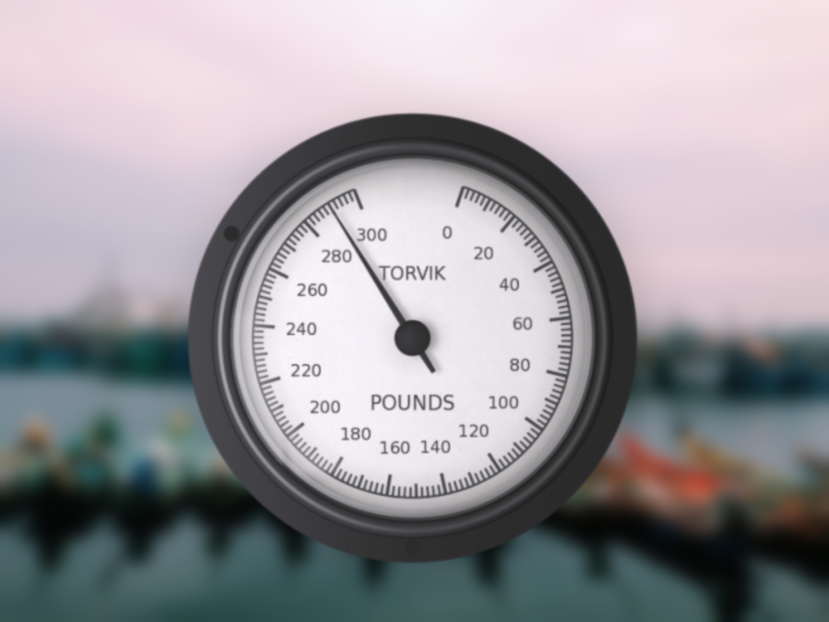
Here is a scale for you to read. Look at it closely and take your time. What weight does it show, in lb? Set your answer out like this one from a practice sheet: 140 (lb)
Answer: 290 (lb)
